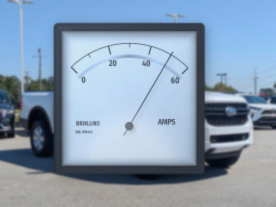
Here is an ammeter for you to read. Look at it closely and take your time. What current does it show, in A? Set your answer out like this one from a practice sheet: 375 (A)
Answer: 50 (A)
